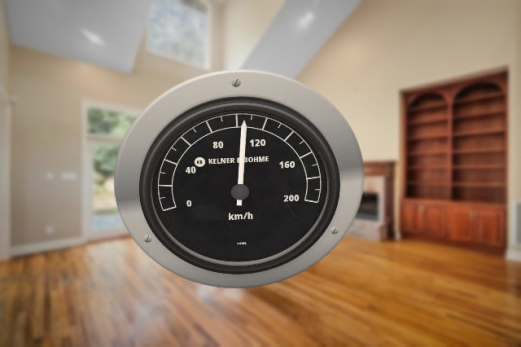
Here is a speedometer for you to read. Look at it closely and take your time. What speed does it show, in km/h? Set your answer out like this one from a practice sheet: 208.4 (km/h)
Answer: 105 (km/h)
